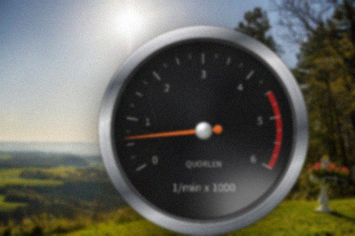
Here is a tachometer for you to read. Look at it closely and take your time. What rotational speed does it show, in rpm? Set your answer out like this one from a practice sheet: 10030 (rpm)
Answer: 625 (rpm)
